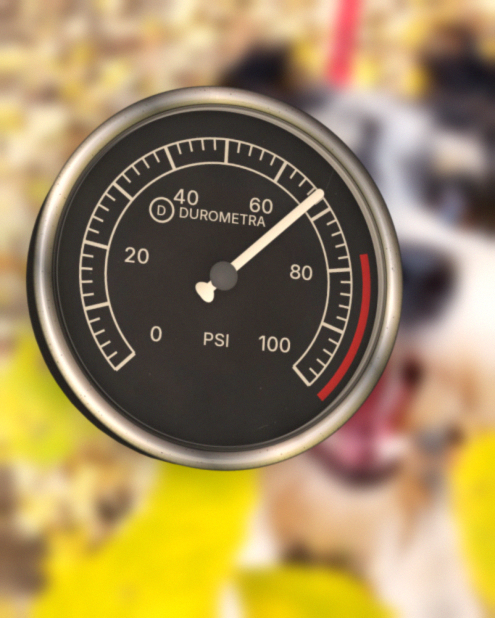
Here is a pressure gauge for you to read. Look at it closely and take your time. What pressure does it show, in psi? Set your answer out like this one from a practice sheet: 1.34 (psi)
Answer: 67 (psi)
